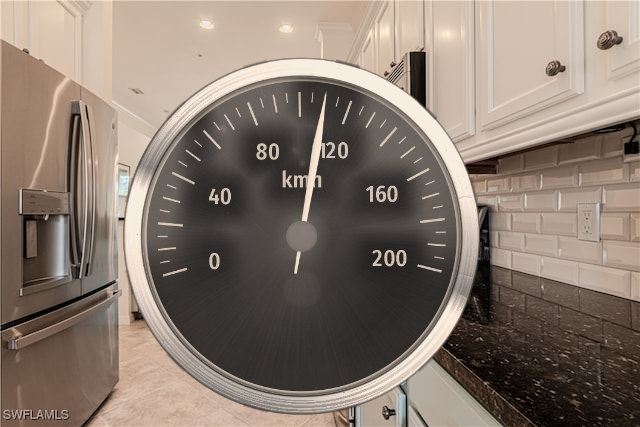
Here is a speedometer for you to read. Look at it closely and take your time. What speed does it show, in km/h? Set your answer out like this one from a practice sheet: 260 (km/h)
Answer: 110 (km/h)
